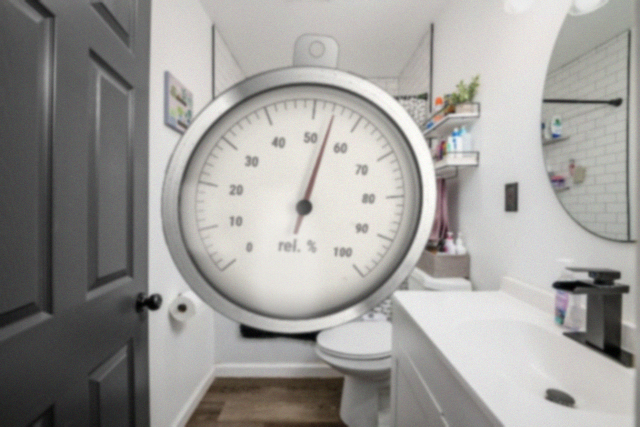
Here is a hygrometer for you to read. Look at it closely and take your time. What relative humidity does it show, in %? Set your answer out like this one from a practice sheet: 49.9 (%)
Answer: 54 (%)
